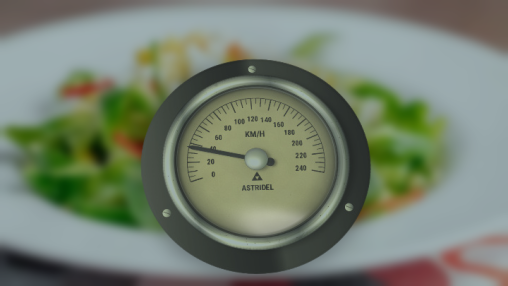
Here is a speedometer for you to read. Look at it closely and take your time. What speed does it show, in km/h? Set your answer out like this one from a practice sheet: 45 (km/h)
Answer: 35 (km/h)
